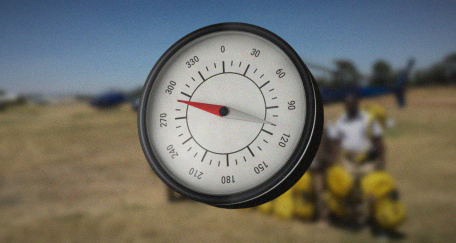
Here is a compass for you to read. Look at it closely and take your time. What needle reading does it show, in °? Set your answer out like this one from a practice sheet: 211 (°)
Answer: 290 (°)
